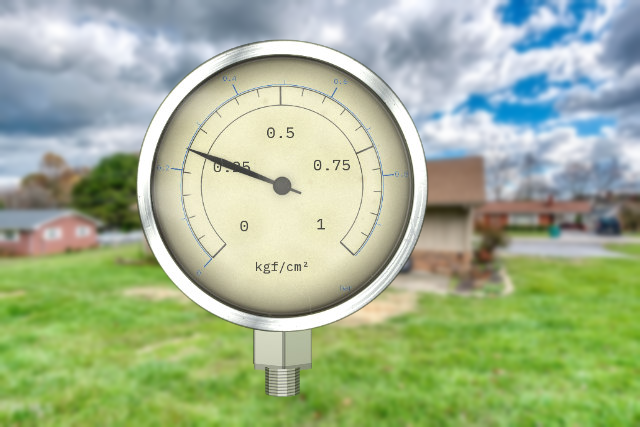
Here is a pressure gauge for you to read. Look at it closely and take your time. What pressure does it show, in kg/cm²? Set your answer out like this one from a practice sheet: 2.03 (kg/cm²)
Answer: 0.25 (kg/cm²)
